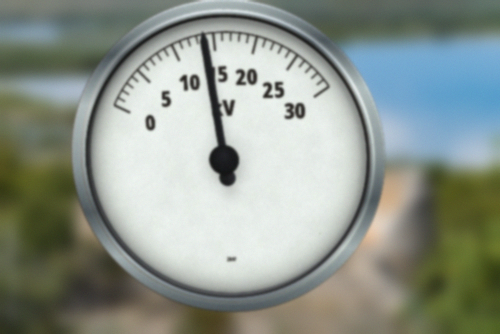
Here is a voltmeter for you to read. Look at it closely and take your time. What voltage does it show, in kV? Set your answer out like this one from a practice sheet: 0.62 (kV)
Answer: 14 (kV)
